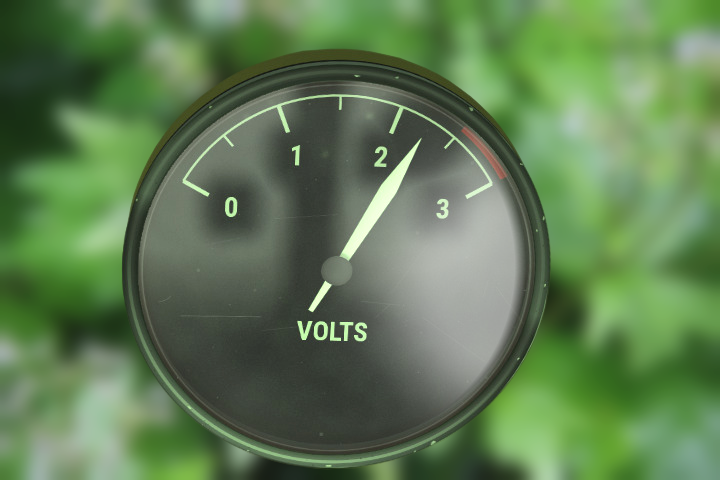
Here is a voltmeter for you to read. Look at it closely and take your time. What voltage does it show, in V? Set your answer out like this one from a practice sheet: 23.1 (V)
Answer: 2.25 (V)
